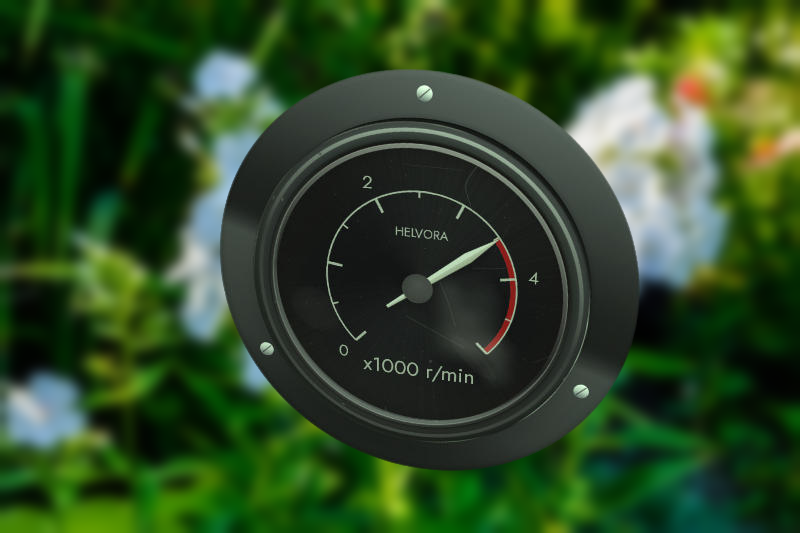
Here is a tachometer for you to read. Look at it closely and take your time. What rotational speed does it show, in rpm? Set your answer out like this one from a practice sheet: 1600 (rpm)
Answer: 3500 (rpm)
